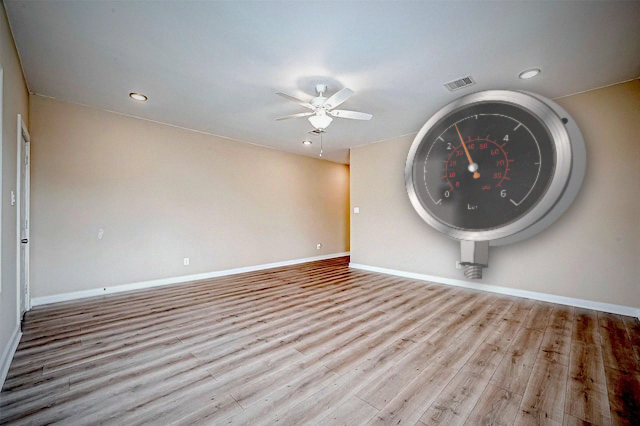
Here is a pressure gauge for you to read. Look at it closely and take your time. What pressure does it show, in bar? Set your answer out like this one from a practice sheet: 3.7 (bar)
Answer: 2.5 (bar)
